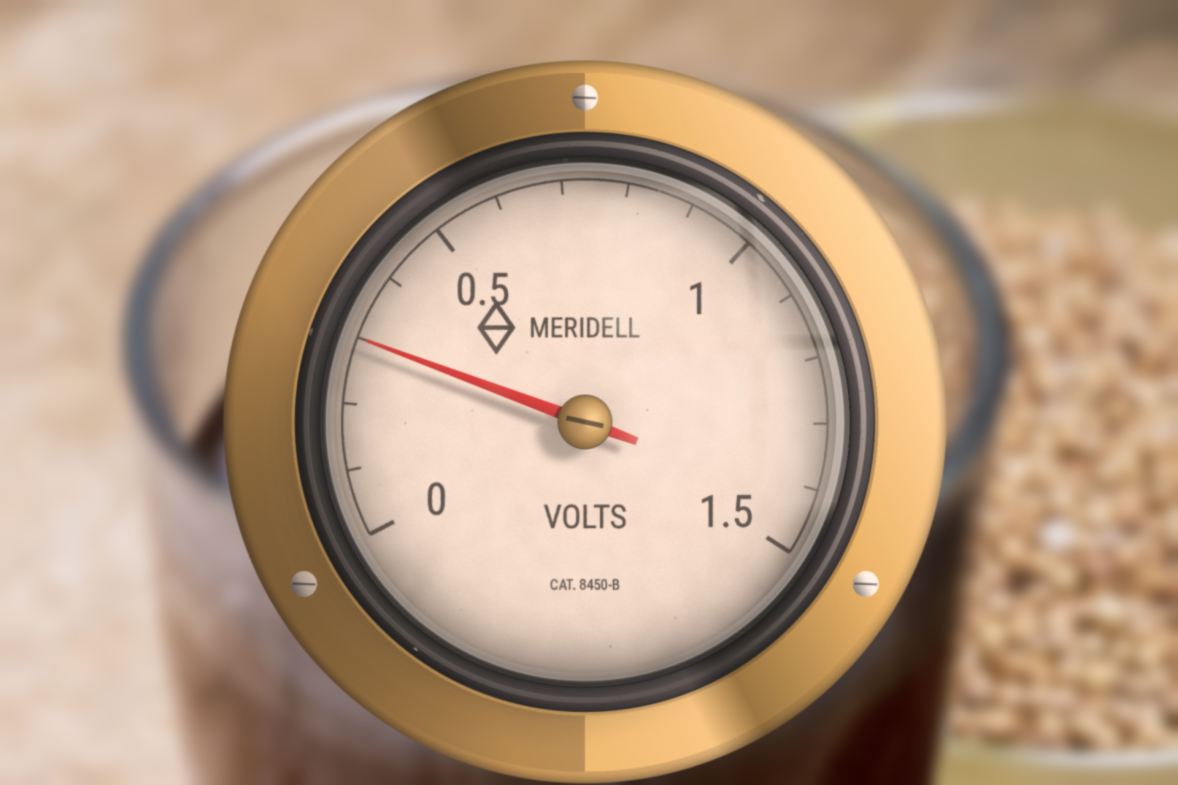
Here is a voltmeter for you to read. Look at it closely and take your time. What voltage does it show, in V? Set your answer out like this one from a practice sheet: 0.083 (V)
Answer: 0.3 (V)
